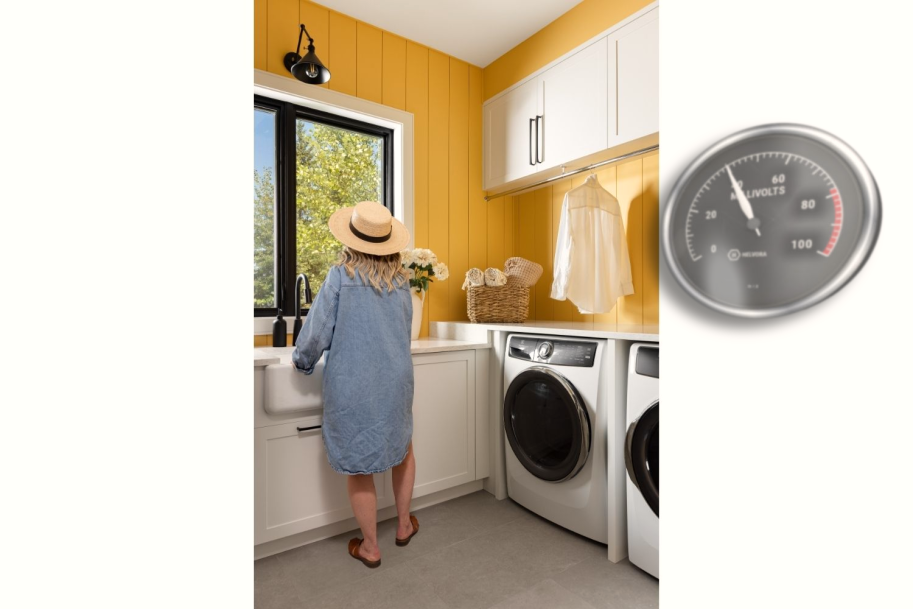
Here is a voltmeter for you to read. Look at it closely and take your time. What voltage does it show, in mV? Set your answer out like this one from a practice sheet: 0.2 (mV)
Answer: 40 (mV)
